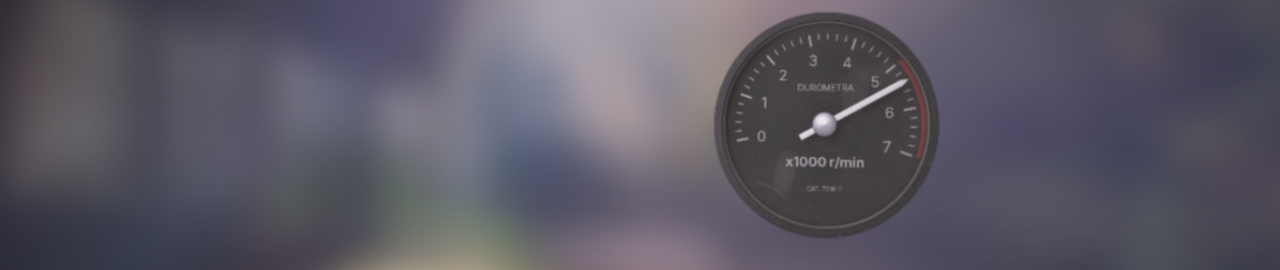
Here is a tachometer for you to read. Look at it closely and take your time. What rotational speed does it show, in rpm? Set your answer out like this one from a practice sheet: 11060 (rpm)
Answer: 5400 (rpm)
